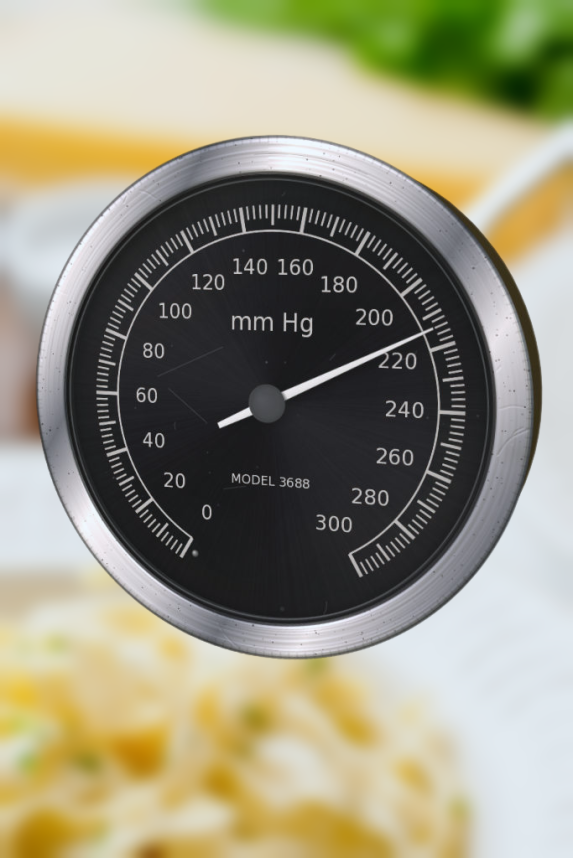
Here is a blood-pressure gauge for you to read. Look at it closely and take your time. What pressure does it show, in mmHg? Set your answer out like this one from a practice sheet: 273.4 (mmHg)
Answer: 214 (mmHg)
